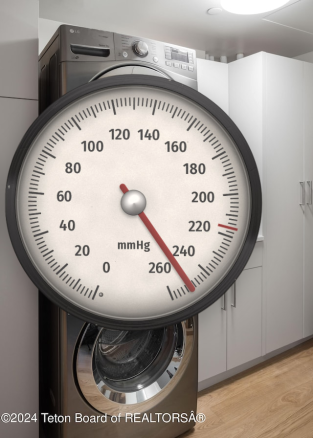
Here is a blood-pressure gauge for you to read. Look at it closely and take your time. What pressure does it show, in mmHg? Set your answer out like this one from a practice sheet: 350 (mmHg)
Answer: 250 (mmHg)
